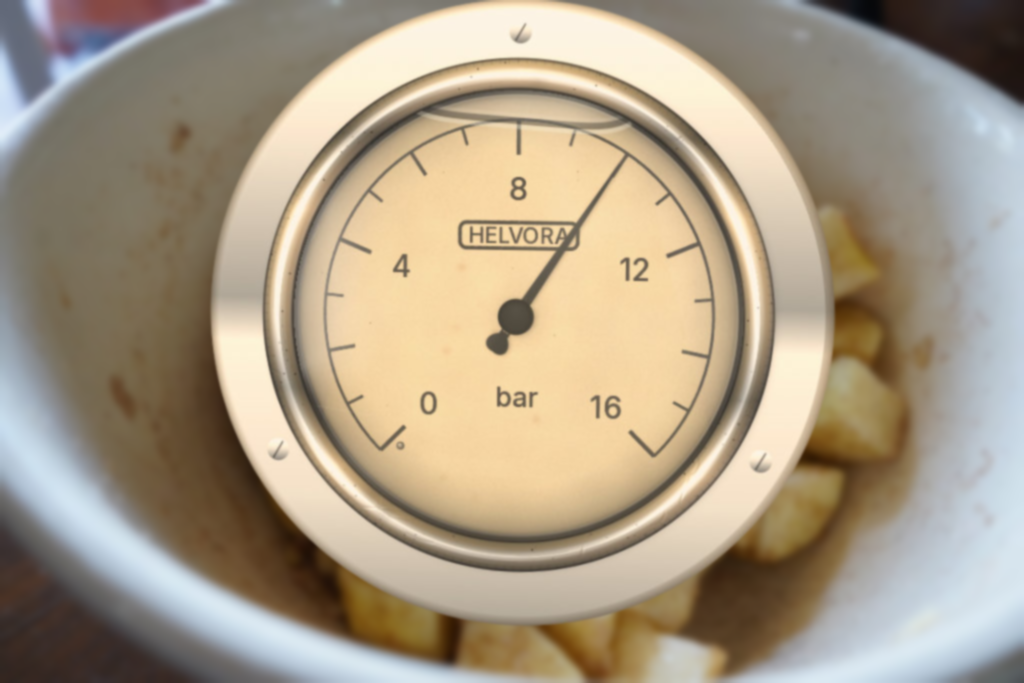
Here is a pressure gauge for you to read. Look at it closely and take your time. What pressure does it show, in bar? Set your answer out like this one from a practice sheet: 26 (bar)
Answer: 10 (bar)
